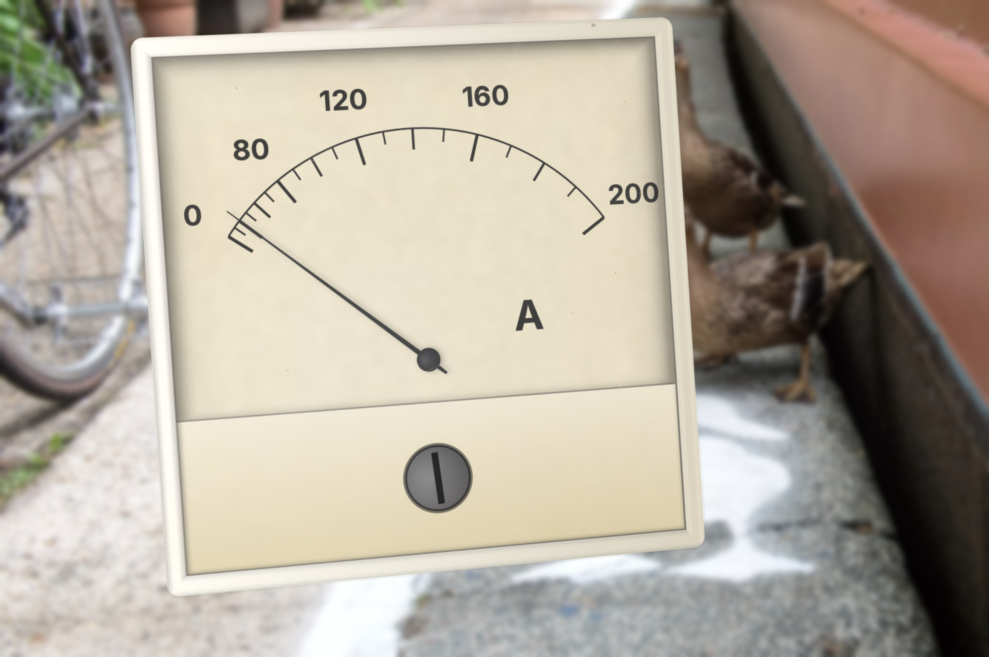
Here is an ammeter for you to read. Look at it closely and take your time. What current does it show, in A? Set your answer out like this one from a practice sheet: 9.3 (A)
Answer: 40 (A)
